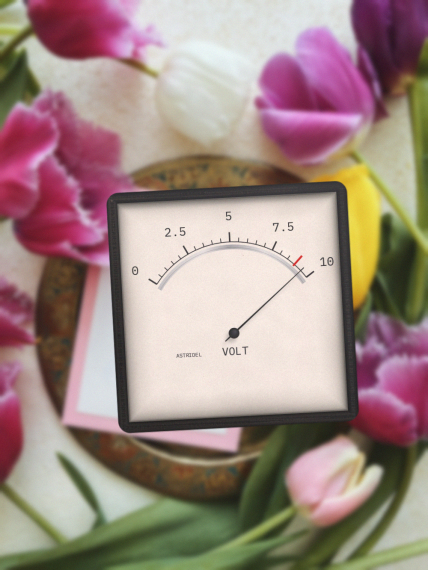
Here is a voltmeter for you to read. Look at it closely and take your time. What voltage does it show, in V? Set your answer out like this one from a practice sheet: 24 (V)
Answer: 9.5 (V)
